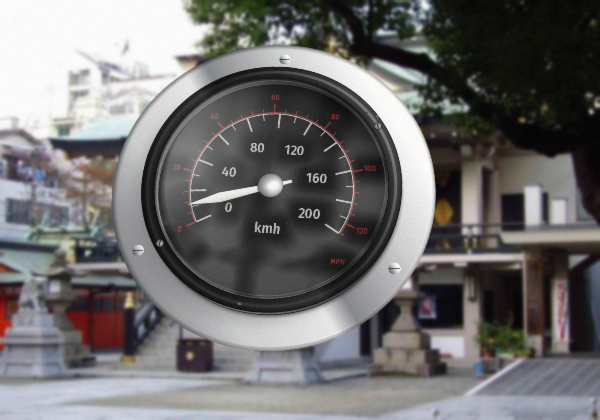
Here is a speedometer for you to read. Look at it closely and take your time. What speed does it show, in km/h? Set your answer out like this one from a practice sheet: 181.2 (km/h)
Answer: 10 (km/h)
